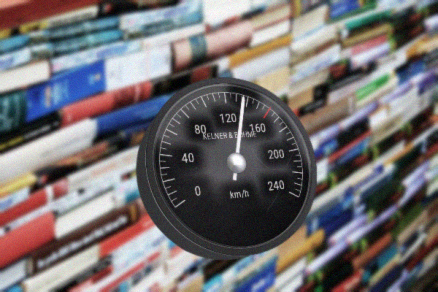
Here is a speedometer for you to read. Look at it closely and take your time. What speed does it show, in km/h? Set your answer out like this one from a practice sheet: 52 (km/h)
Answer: 135 (km/h)
